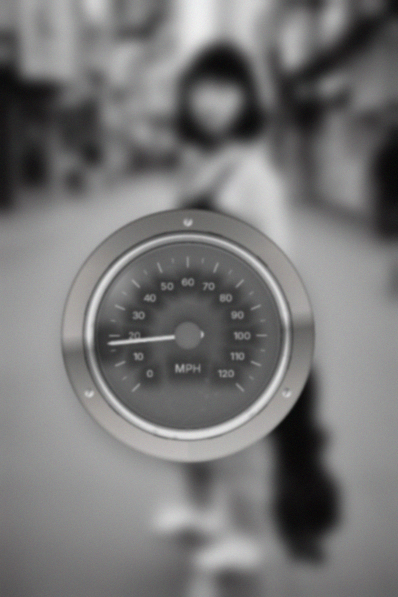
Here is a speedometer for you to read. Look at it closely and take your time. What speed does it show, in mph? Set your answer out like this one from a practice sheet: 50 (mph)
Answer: 17.5 (mph)
